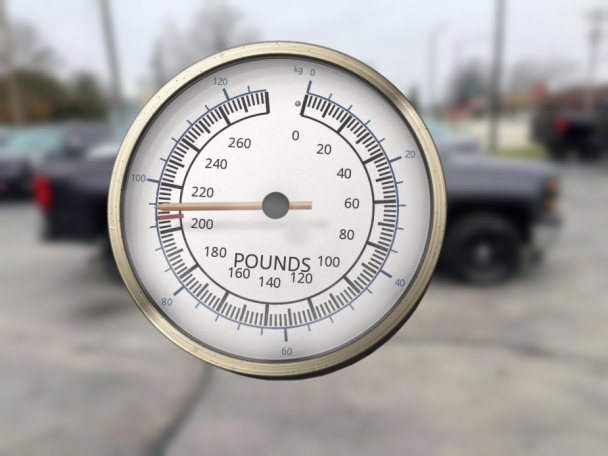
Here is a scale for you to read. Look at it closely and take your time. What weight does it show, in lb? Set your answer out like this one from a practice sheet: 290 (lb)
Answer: 210 (lb)
